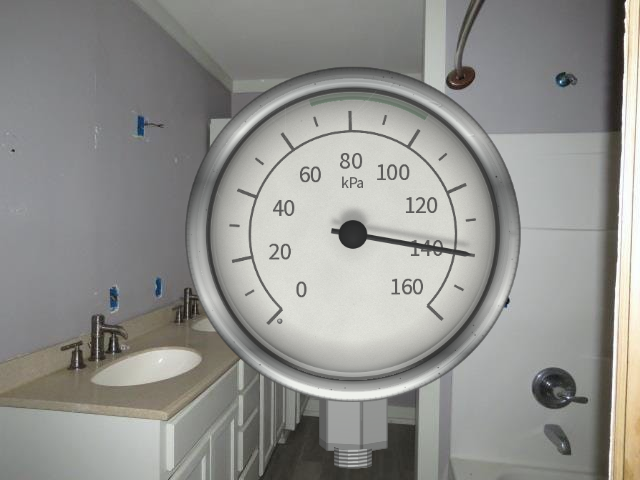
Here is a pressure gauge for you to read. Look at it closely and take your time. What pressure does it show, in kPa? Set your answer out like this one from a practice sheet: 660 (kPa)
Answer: 140 (kPa)
